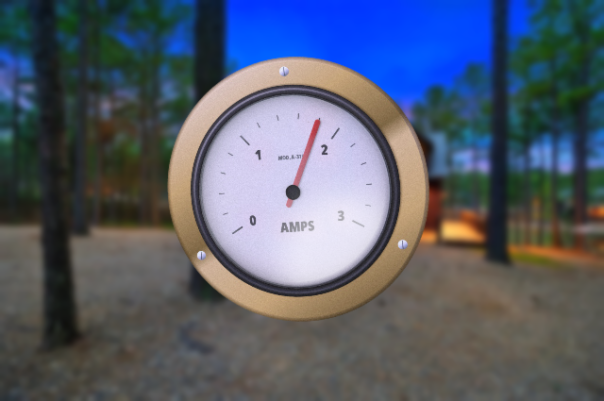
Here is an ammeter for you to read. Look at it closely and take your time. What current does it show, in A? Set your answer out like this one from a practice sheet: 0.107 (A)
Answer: 1.8 (A)
